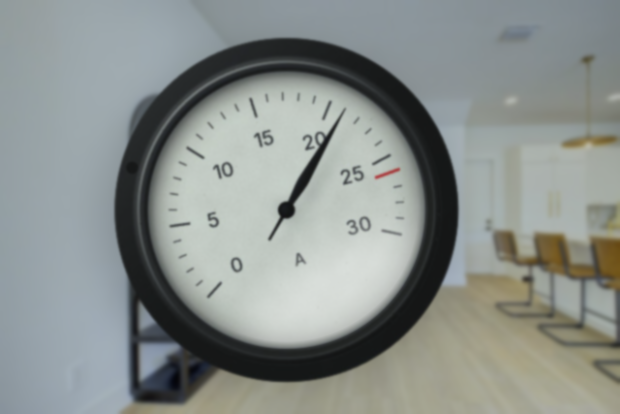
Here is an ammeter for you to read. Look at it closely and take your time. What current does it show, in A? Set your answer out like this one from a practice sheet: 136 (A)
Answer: 21 (A)
